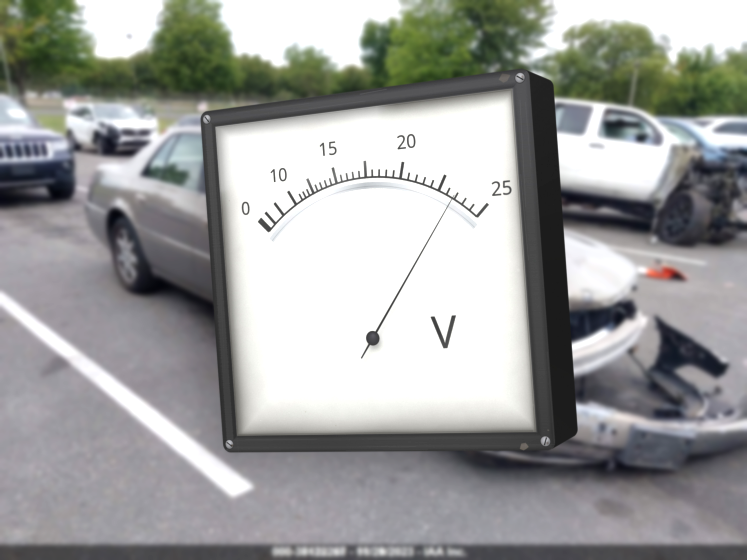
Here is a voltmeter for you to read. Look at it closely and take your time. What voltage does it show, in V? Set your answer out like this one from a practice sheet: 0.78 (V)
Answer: 23.5 (V)
